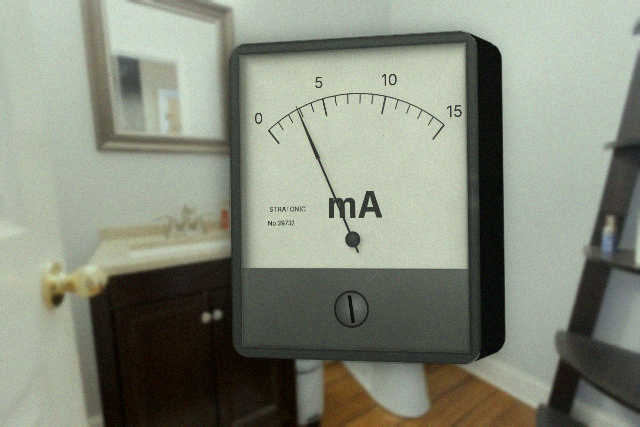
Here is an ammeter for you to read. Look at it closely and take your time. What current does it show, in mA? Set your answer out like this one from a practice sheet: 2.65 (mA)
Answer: 3 (mA)
